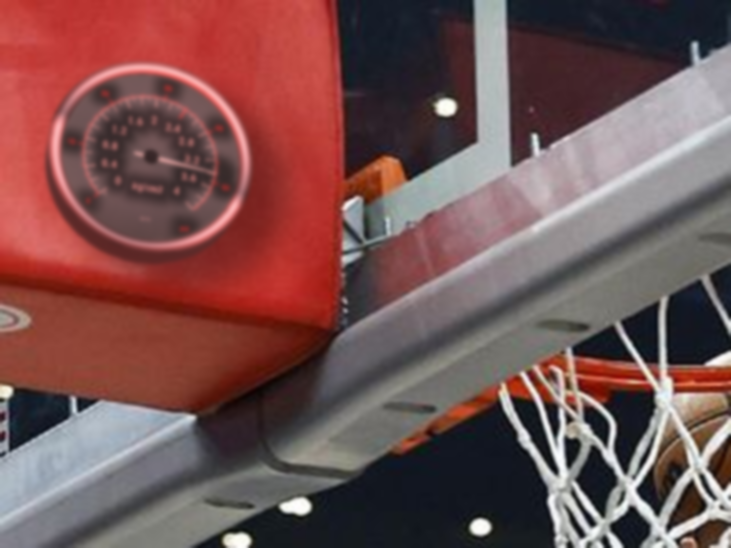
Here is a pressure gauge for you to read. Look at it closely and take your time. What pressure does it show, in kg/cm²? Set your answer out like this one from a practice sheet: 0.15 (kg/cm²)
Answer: 3.4 (kg/cm²)
